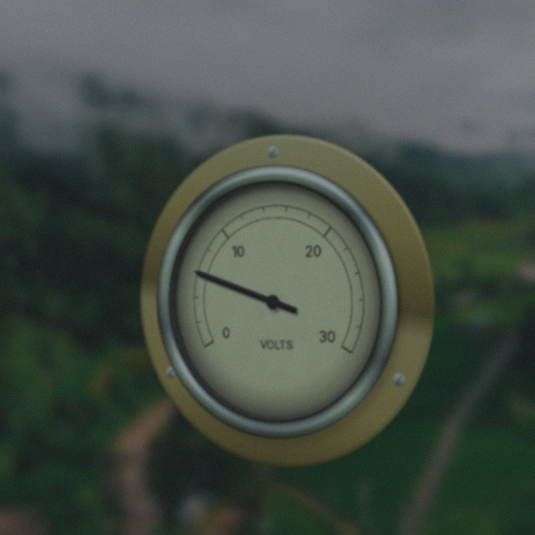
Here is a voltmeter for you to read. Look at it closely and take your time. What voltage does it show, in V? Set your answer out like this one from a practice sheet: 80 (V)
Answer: 6 (V)
